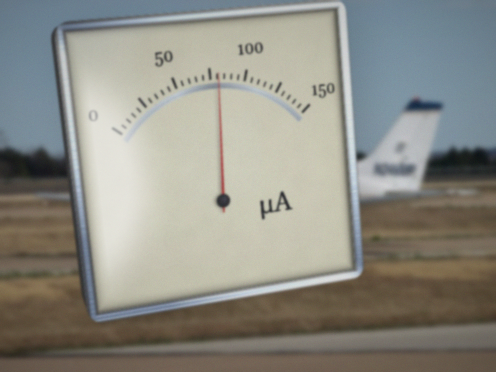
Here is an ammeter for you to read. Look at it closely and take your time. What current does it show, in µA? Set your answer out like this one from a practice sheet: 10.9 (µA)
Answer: 80 (µA)
